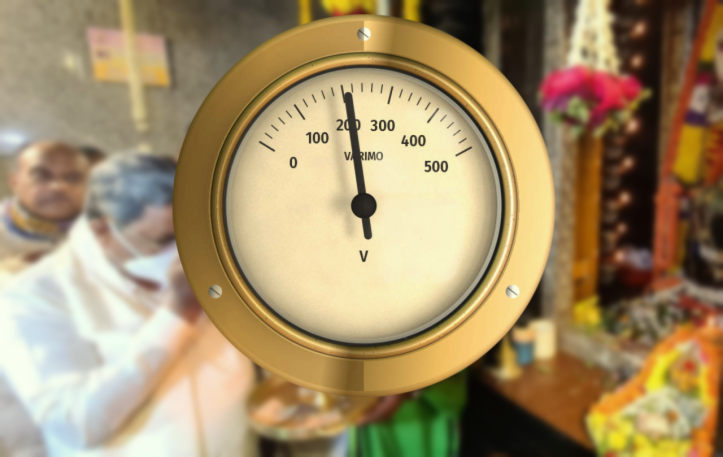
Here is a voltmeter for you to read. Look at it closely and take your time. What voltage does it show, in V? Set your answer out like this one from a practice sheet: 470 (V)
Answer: 210 (V)
